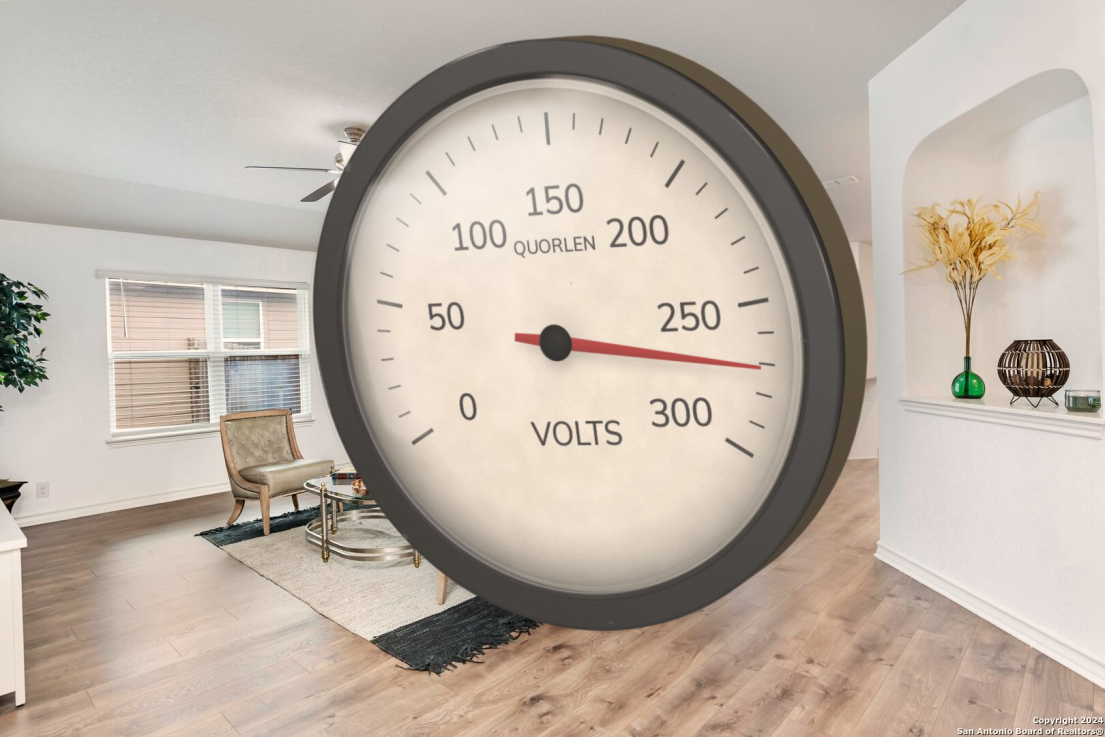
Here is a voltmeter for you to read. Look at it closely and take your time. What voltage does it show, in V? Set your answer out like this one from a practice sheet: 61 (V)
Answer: 270 (V)
